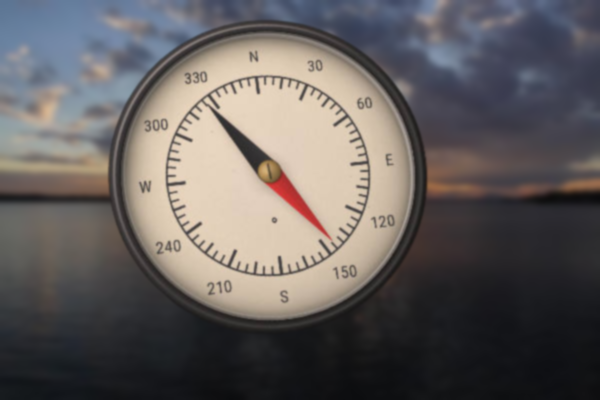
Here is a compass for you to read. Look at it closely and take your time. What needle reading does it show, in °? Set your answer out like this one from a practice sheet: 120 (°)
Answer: 145 (°)
